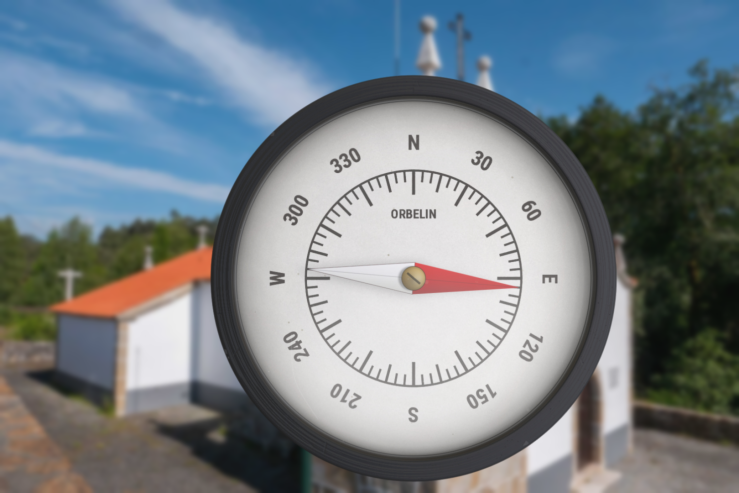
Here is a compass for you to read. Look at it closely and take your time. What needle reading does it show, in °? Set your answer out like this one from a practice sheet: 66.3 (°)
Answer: 95 (°)
